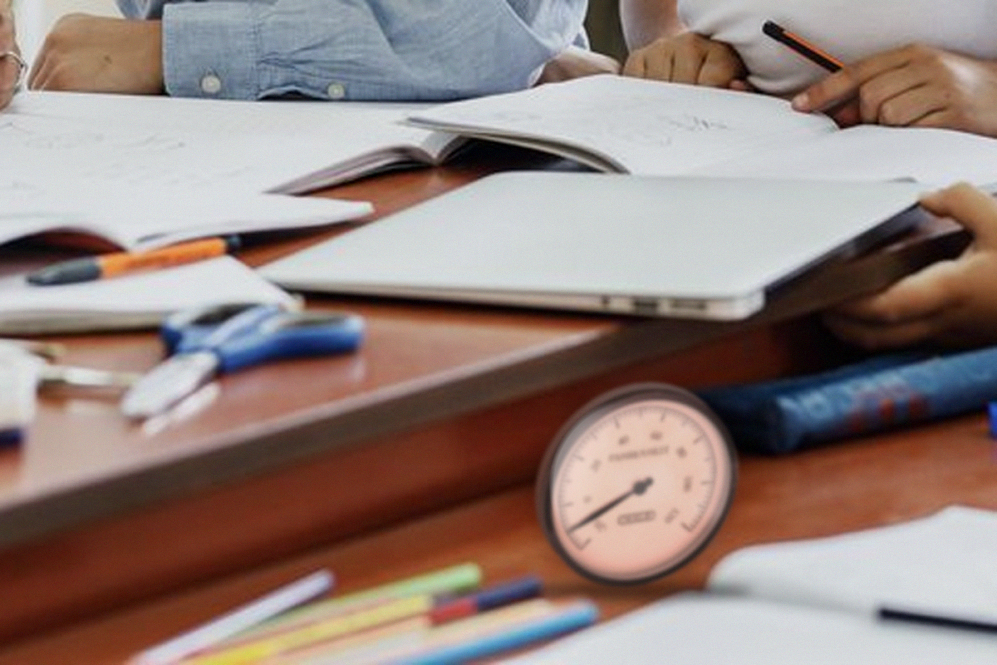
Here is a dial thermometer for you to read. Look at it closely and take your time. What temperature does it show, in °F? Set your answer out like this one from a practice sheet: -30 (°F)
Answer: -10 (°F)
